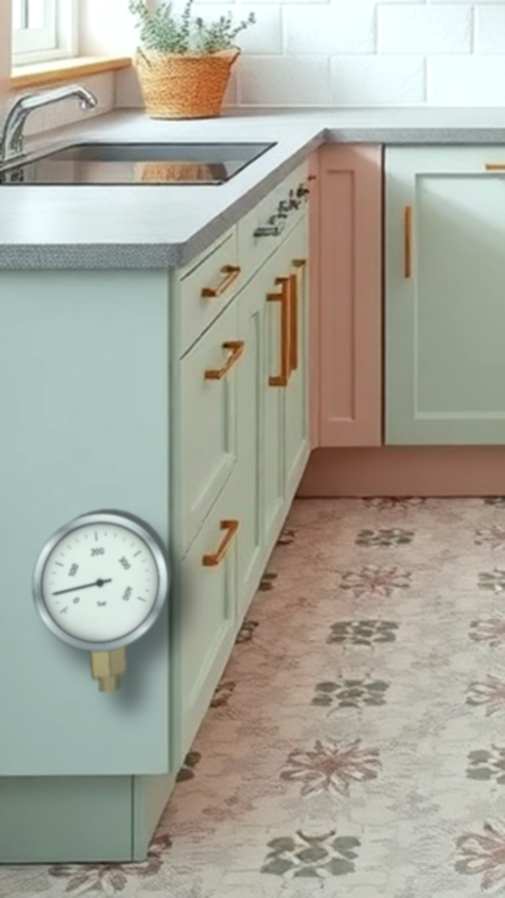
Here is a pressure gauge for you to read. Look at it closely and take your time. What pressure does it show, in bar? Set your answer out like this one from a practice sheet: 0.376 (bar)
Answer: 40 (bar)
